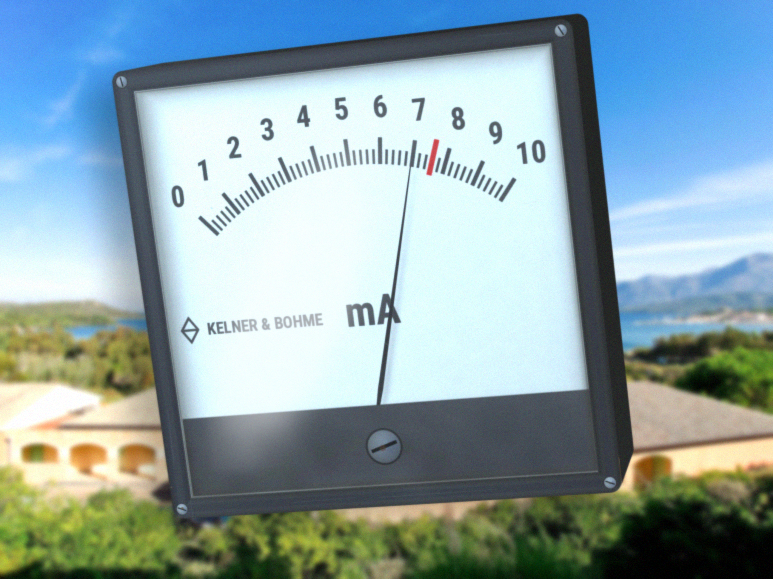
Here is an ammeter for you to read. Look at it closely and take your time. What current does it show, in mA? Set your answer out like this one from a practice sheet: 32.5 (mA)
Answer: 7 (mA)
